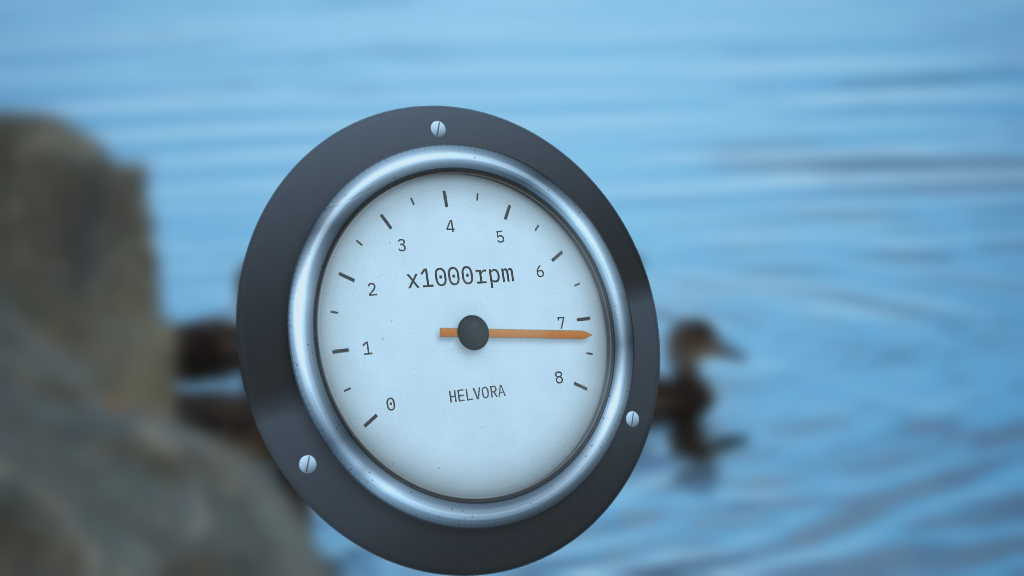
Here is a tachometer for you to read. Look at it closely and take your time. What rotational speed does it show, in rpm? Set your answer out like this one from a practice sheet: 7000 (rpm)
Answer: 7250 (rpm)
